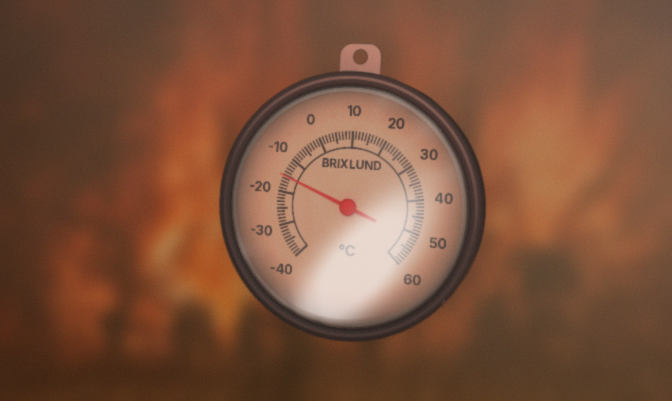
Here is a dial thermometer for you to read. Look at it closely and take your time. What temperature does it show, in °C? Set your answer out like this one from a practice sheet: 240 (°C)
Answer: -15 (°C)
